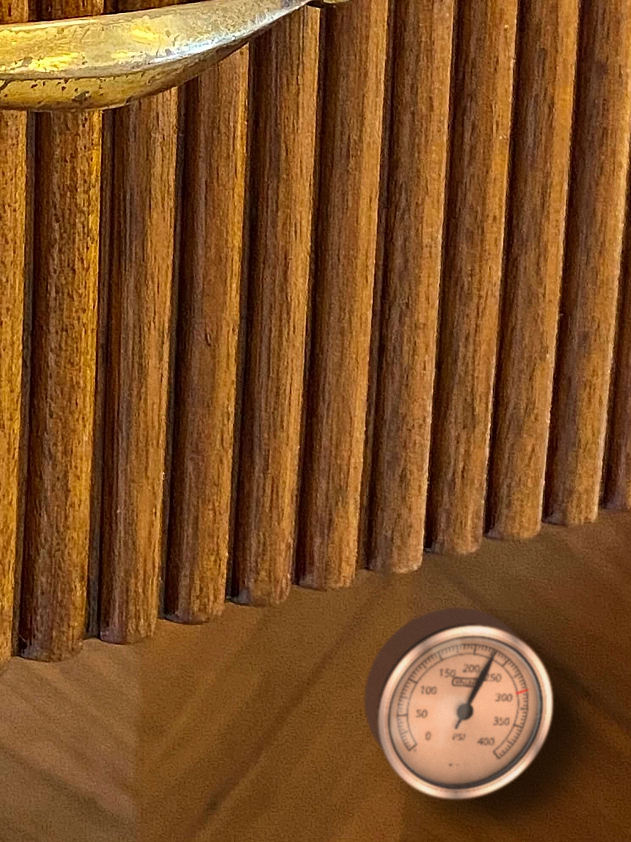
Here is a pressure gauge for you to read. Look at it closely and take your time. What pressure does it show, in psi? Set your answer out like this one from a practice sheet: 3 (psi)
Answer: 225 (psi)
